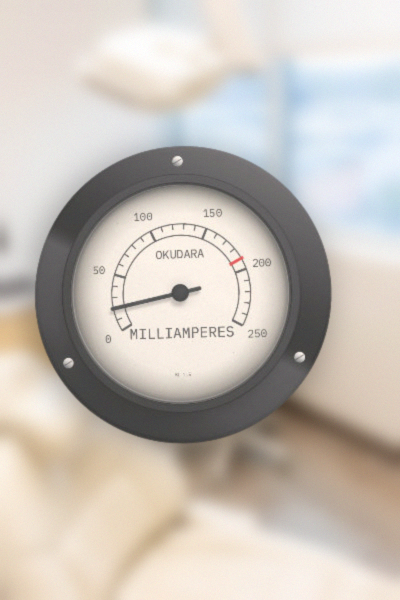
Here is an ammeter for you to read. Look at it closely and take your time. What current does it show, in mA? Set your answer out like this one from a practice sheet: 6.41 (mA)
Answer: 20 (mA)
